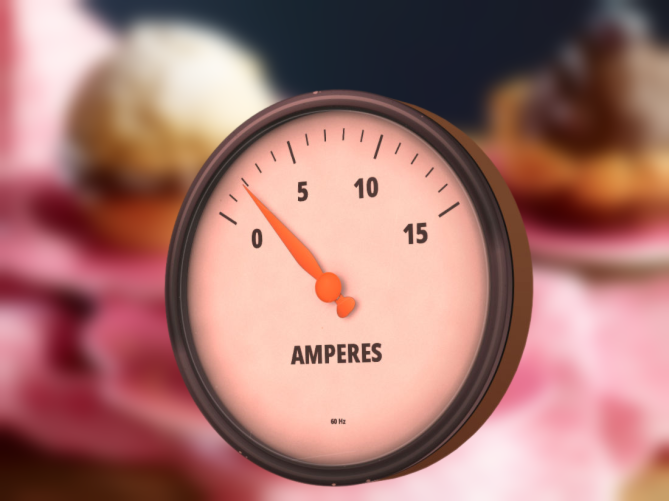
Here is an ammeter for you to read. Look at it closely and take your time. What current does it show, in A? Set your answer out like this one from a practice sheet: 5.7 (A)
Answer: 2 (A)
